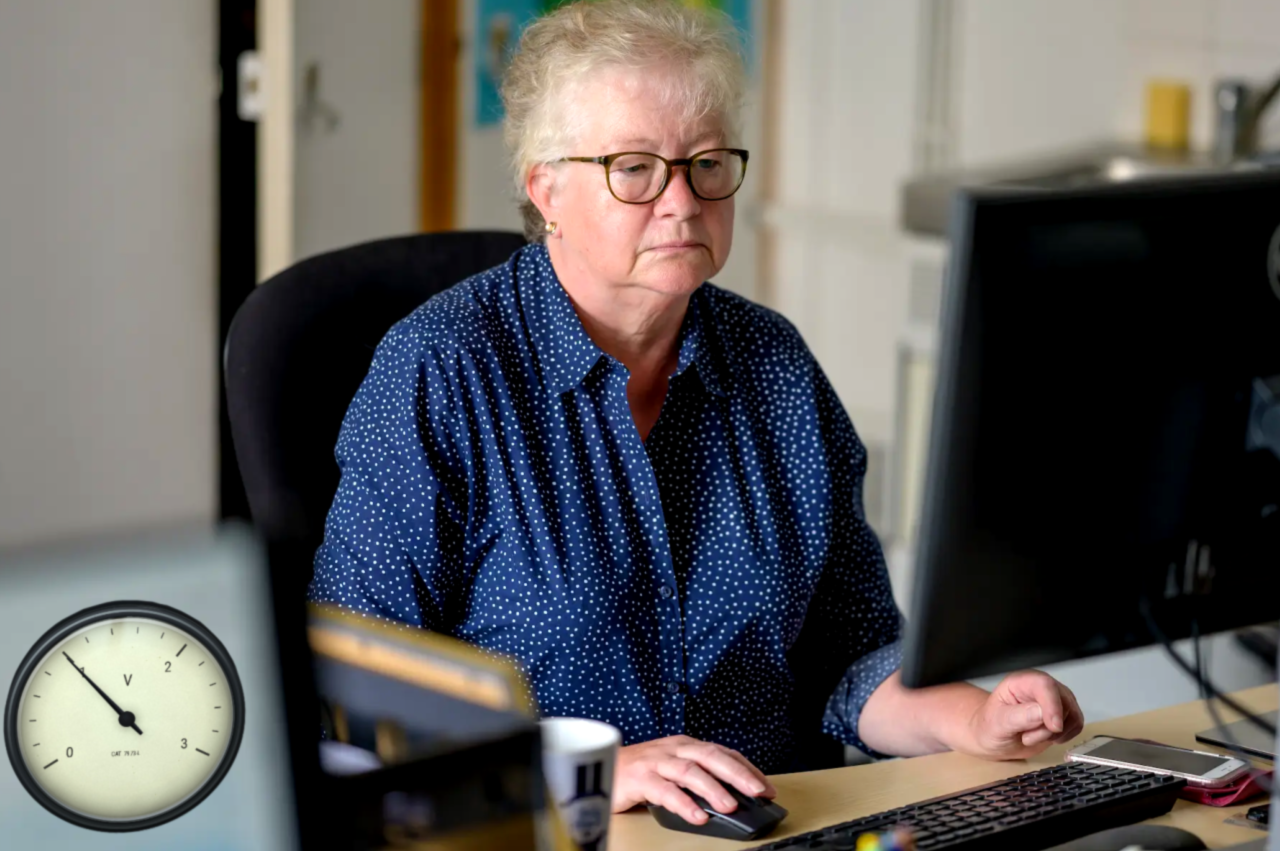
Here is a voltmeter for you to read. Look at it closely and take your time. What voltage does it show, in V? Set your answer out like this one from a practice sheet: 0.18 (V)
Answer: 1 (V)
